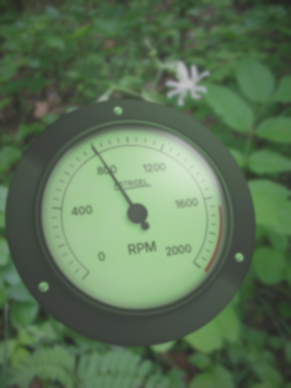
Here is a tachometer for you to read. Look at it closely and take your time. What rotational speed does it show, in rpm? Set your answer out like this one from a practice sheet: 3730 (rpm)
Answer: 800 (rpm)
